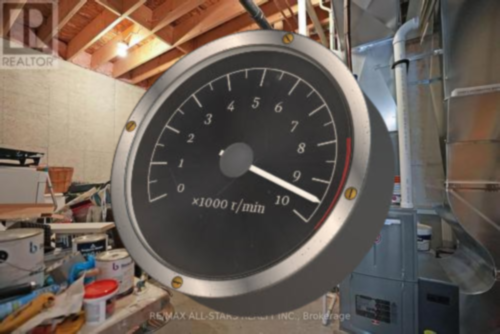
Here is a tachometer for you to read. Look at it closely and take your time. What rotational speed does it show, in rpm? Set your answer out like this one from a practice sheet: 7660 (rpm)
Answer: 9500 (rpm)
